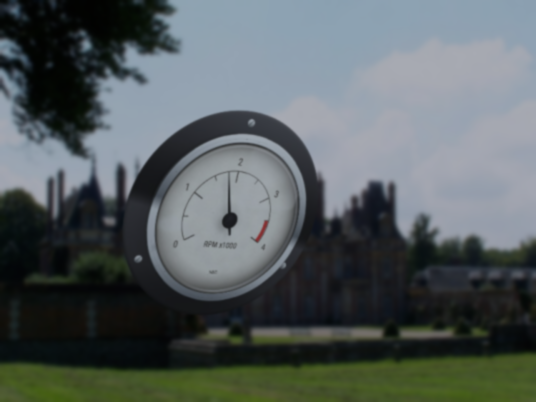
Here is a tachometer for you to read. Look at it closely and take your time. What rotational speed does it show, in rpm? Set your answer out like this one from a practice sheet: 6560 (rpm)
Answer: 1750 (rpm)
